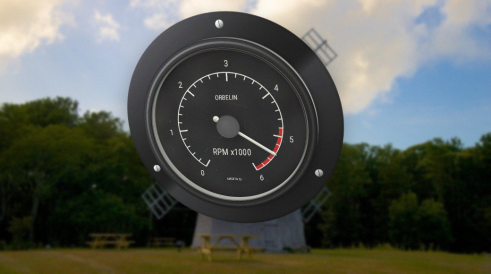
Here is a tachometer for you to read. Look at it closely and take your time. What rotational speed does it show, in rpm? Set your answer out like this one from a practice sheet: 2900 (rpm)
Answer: 5400 (rpm)
